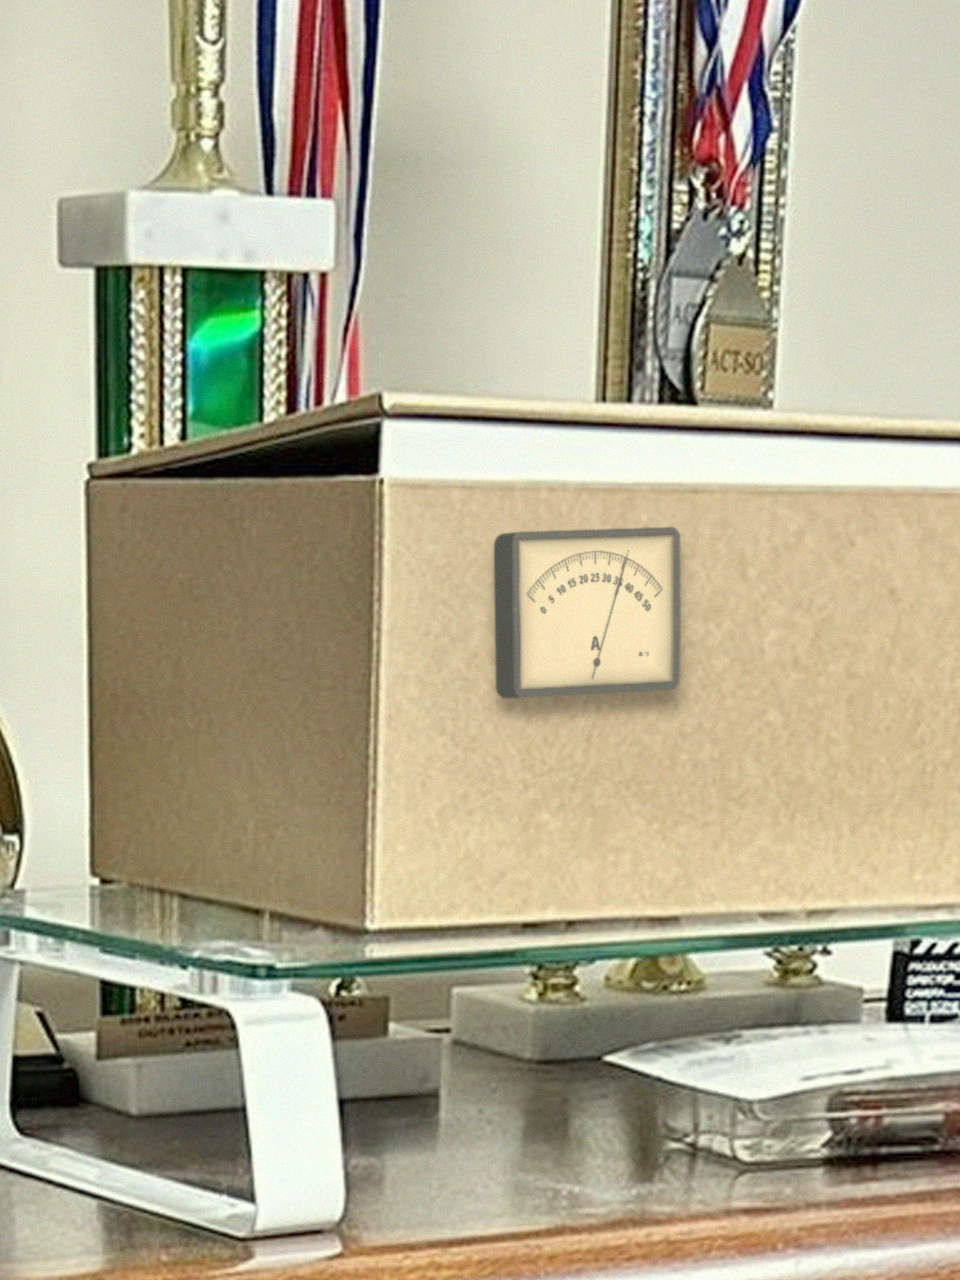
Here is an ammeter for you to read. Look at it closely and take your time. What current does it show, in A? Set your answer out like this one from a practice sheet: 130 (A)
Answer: 35 (A)
